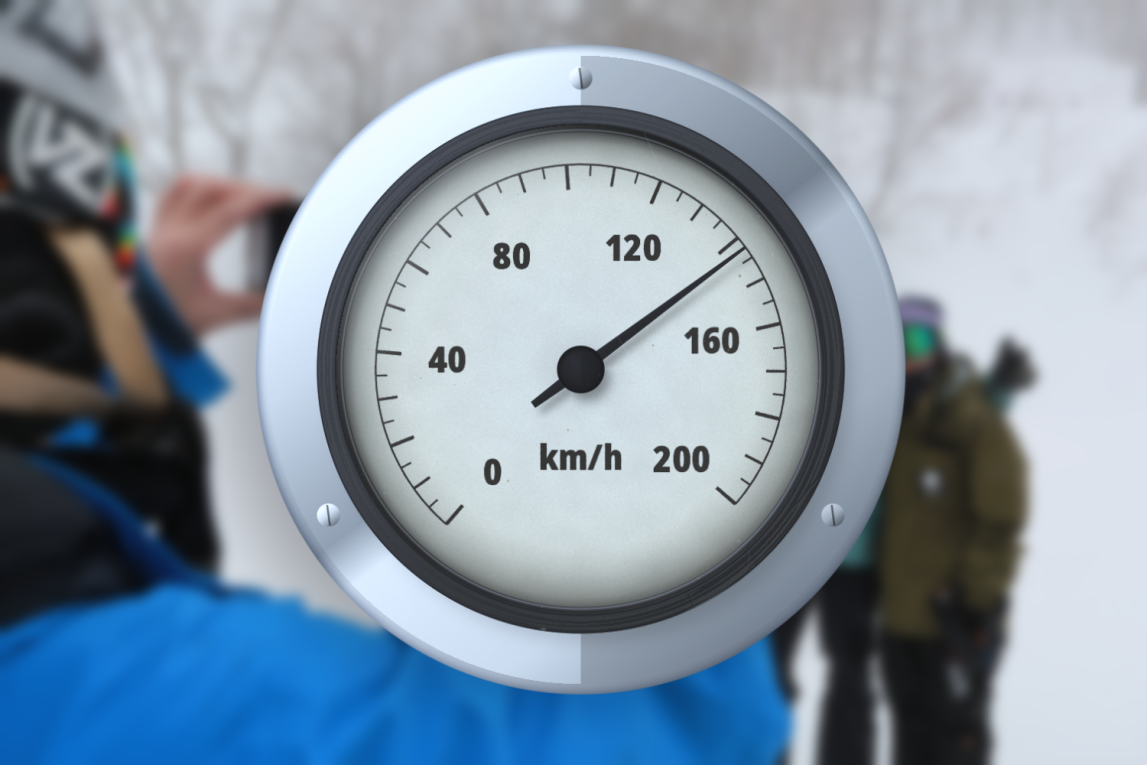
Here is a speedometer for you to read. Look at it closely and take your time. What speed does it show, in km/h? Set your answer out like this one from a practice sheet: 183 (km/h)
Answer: 142.5 (km/h)
